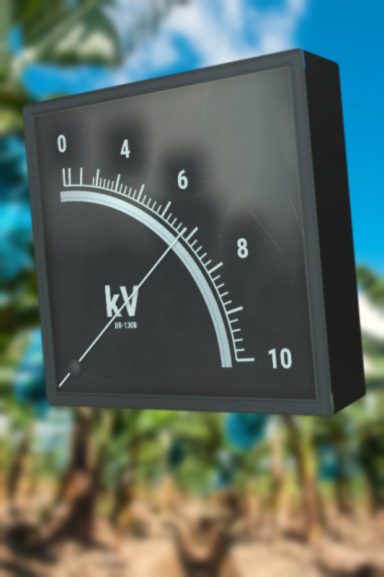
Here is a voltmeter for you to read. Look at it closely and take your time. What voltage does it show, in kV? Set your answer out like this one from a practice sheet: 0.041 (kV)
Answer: 6.8 (kV)
